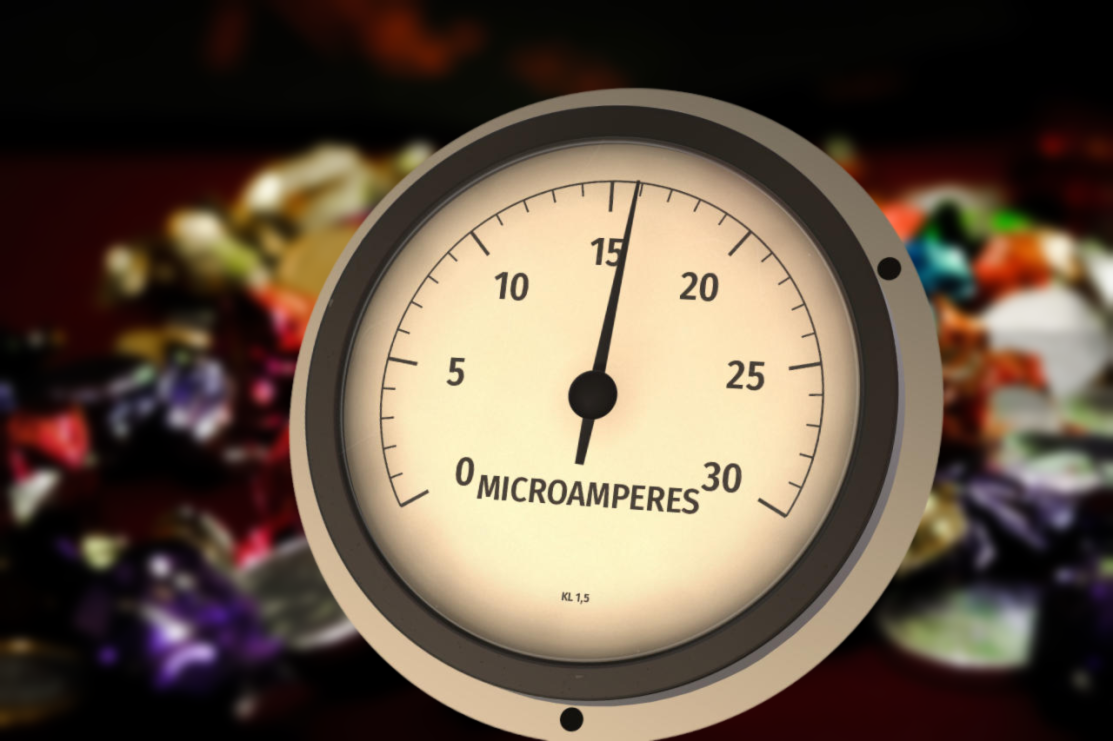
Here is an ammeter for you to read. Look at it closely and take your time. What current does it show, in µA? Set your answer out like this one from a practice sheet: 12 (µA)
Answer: 16 (µA)
